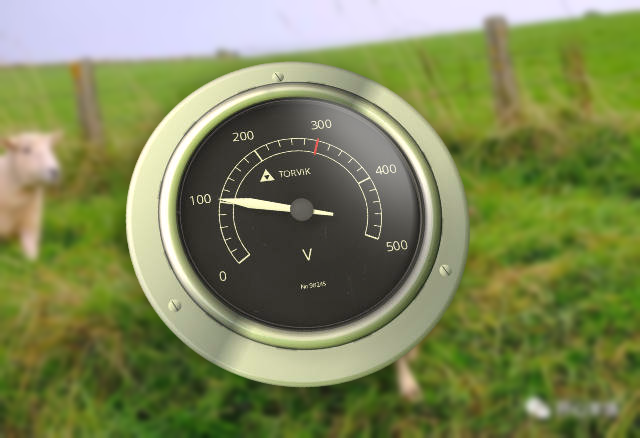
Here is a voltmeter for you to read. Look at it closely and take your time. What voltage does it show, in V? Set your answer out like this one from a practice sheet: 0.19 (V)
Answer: 100 (V)
